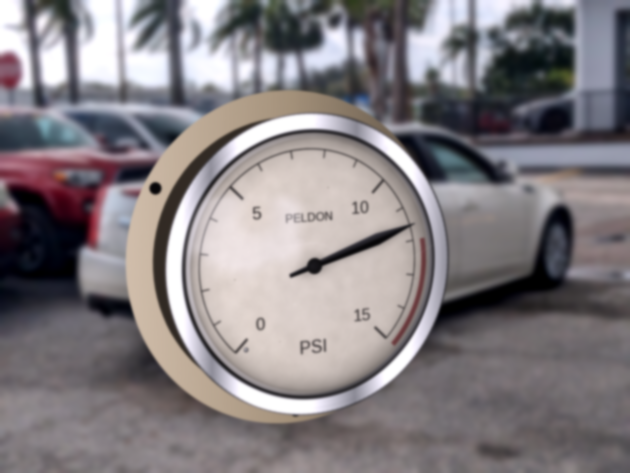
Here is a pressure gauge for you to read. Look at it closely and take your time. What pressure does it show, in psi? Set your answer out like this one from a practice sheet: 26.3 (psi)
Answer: 11.5 (psi)
